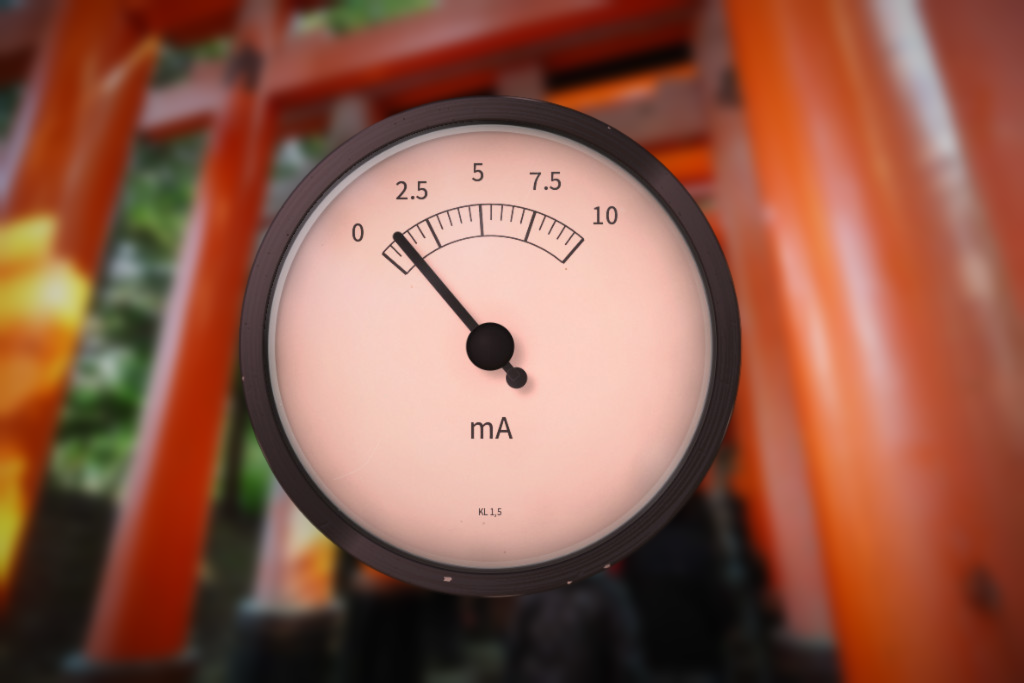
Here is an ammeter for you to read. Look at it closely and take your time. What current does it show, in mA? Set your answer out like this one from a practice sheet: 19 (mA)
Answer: 1 (mA)
